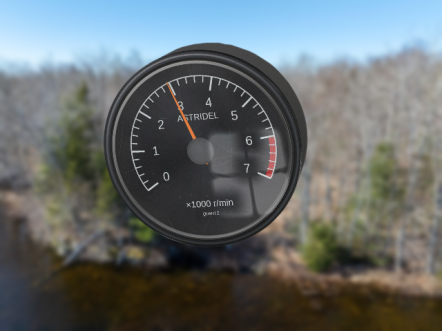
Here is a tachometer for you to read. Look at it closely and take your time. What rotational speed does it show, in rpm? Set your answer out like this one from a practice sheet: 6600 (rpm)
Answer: 3000 (rpm)
